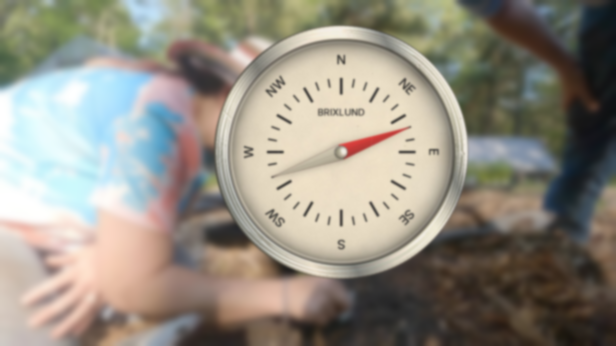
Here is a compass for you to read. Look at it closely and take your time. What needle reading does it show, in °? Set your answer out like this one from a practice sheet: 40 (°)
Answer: 70 (°)
